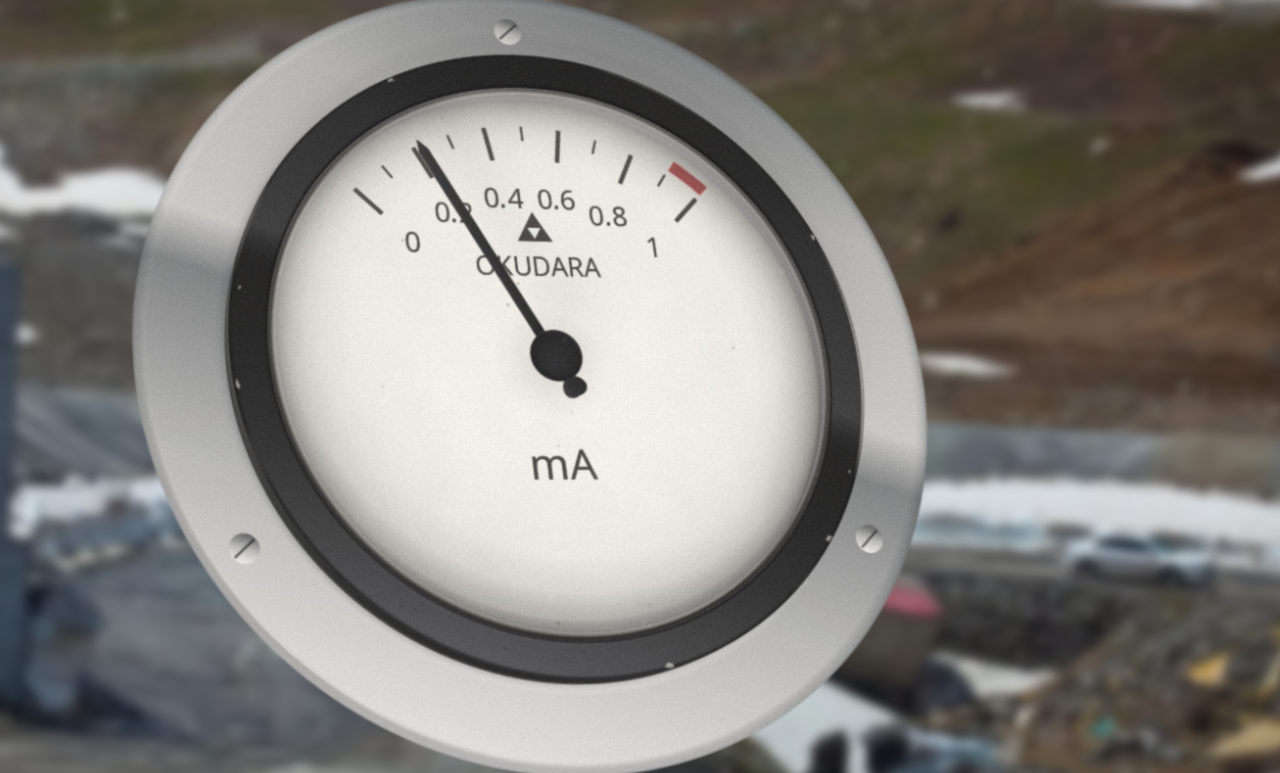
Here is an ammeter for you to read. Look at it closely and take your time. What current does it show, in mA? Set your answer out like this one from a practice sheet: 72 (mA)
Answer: 0.2 (mA)
